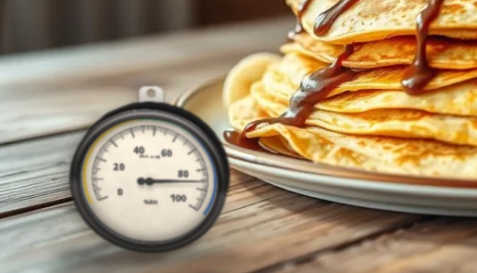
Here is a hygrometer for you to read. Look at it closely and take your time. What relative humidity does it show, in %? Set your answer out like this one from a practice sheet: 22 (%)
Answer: 85 (%)
